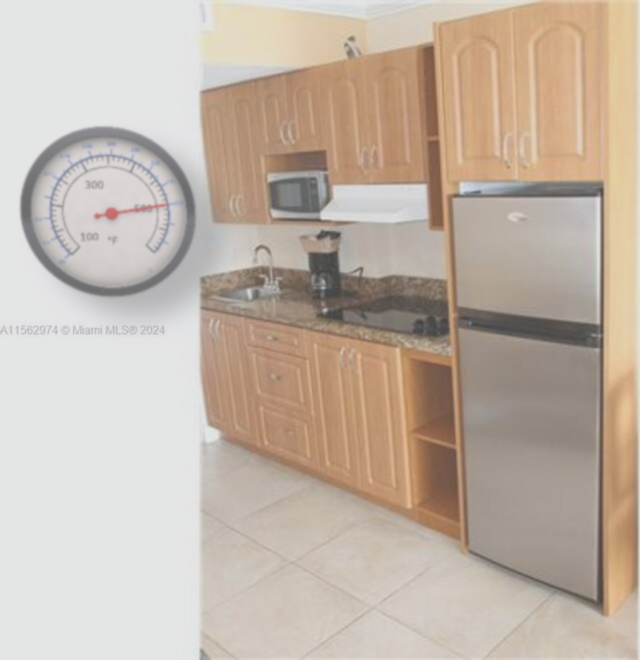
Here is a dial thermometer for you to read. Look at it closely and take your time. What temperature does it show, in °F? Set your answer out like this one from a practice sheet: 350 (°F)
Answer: 500 (°F)
